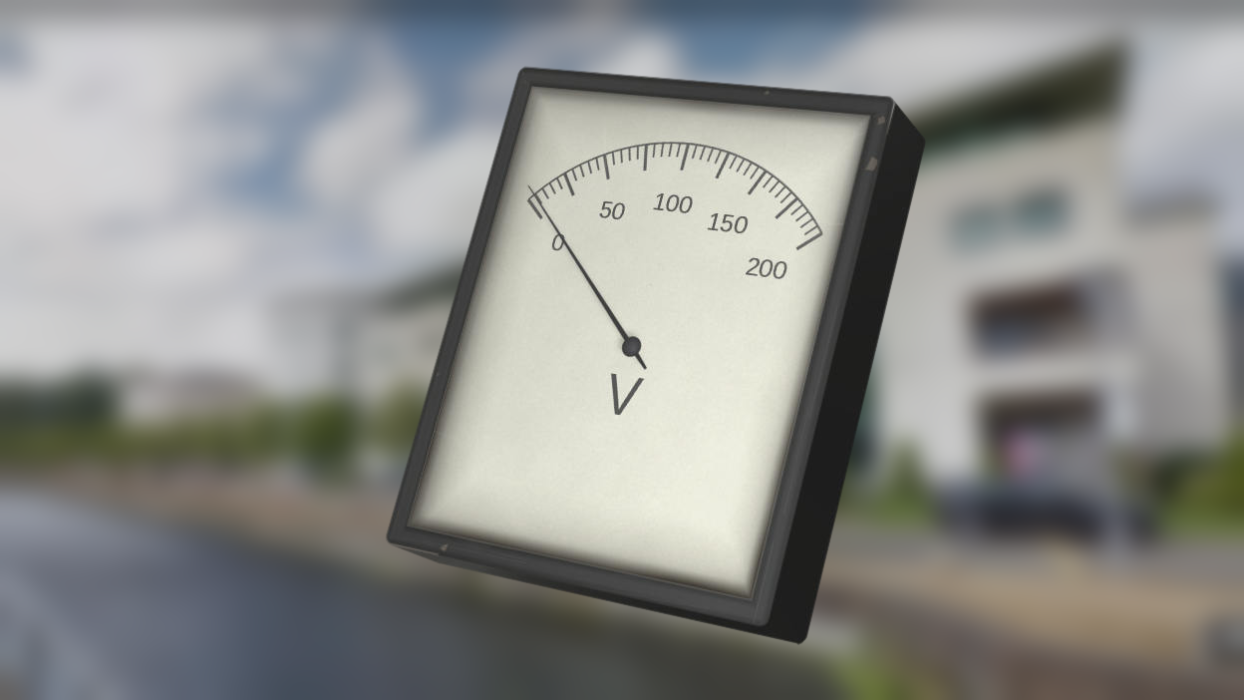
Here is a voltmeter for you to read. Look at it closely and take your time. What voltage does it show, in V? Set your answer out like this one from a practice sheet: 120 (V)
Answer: 5 (V)
